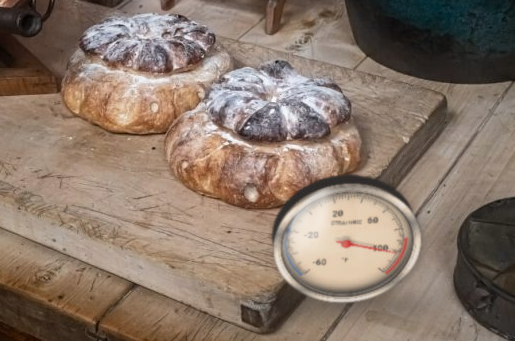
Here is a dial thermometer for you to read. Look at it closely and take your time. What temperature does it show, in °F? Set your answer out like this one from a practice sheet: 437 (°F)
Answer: 100 (°F)
